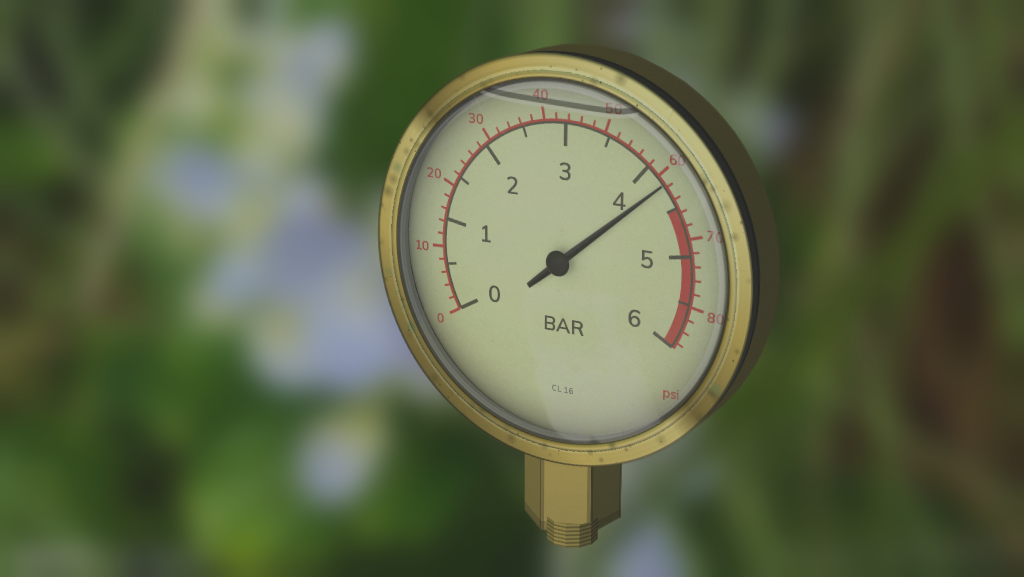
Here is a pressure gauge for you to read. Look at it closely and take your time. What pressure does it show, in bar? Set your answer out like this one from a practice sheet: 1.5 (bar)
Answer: 4.25 (bar)
